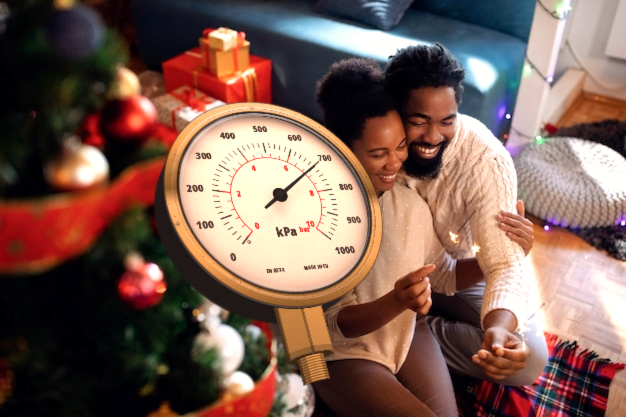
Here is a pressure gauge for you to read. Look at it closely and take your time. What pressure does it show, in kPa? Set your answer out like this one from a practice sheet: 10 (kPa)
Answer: 700 (kPa)
